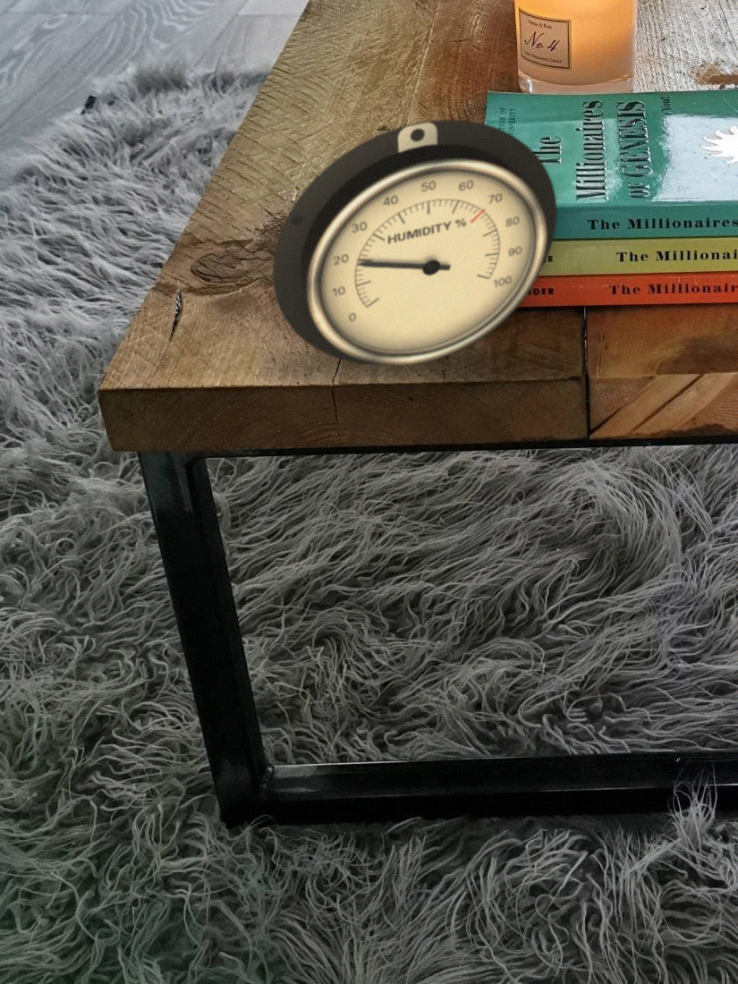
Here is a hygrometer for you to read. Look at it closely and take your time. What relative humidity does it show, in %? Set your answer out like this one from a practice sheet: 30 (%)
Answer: 20 (%)
